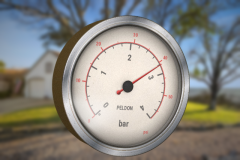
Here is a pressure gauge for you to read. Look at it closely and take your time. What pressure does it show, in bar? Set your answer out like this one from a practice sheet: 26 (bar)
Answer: 2.8 (bar)
